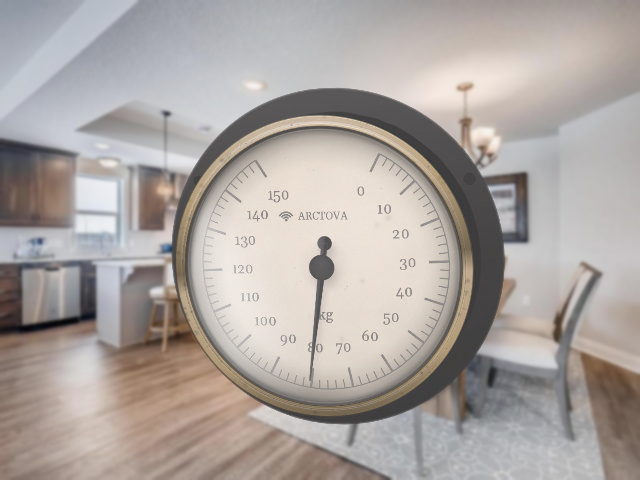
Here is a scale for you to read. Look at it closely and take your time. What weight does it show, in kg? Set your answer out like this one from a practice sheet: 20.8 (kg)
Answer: 80 (kg)
